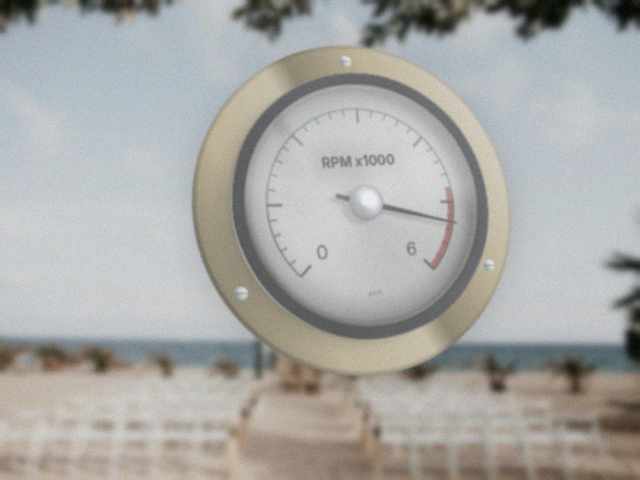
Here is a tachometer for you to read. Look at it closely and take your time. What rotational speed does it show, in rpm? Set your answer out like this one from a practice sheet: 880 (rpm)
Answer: 5300 (rpm)
